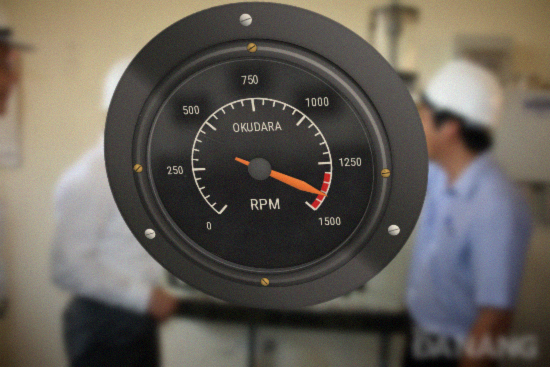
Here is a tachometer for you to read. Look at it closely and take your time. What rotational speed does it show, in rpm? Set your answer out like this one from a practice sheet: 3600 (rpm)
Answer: 1400 (rpm)
